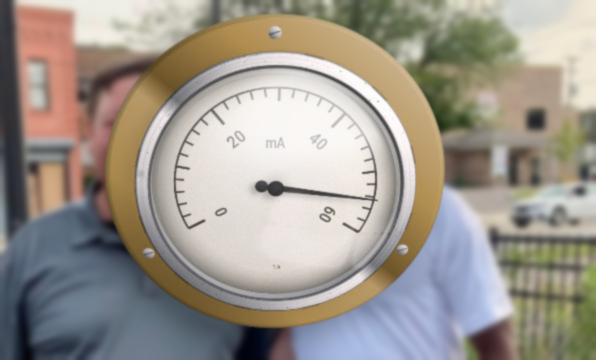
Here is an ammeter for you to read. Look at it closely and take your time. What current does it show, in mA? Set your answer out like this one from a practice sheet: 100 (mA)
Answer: 54 (mA)
